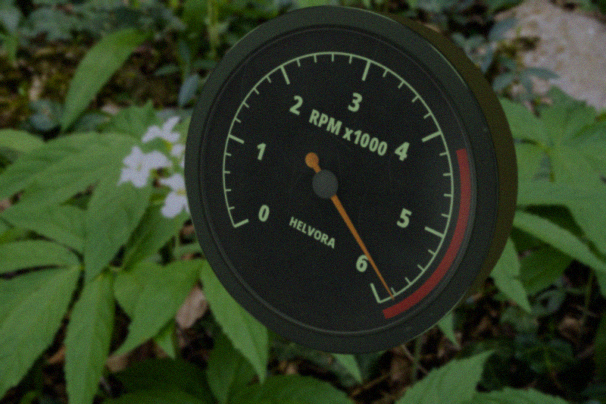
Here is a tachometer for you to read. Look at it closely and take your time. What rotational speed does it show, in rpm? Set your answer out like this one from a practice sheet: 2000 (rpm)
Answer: 5800 (rpm)
